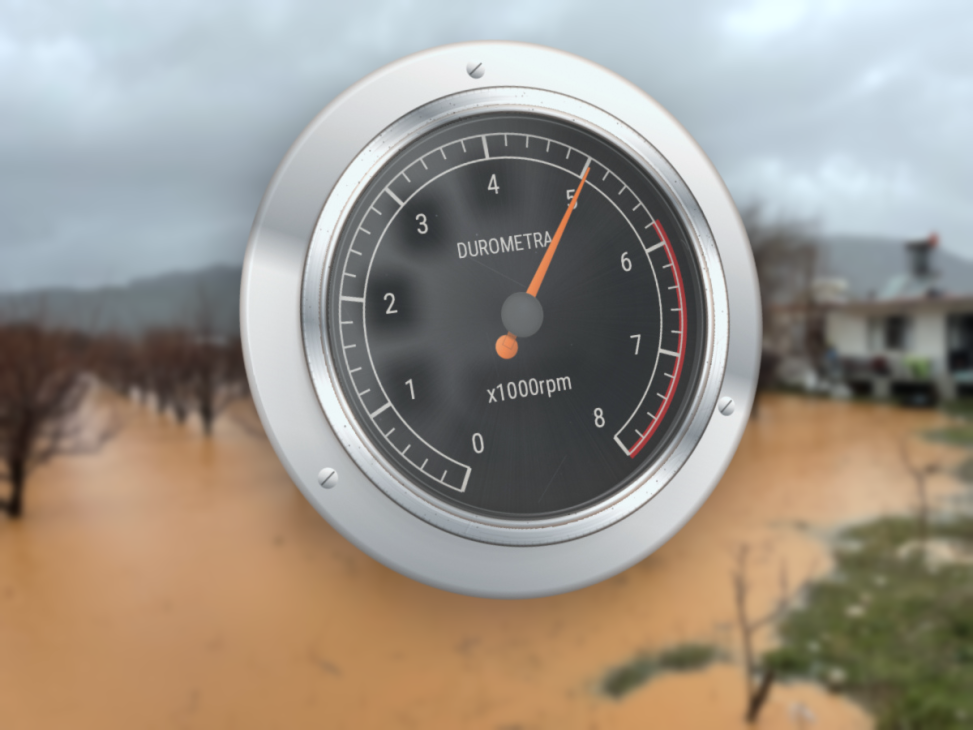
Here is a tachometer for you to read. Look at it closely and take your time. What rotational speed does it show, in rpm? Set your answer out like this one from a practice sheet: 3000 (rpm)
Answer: 5000 (rpm)
